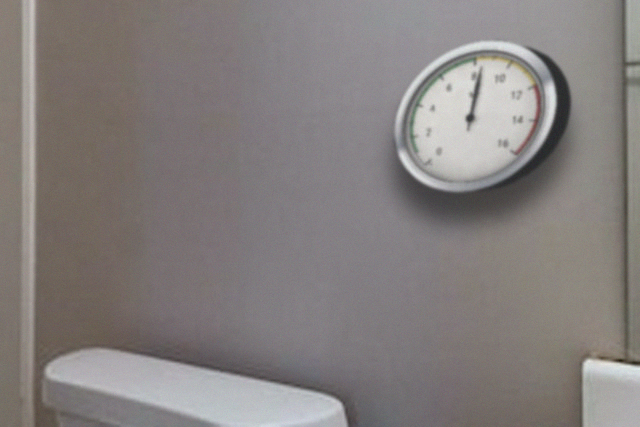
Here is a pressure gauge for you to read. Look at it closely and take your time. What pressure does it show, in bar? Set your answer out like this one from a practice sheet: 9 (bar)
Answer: 8.5 (bar)
